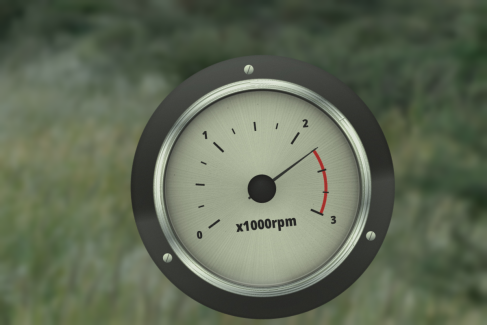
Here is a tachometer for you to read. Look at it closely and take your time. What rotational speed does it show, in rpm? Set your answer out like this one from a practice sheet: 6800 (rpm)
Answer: 2250 (rpm)
